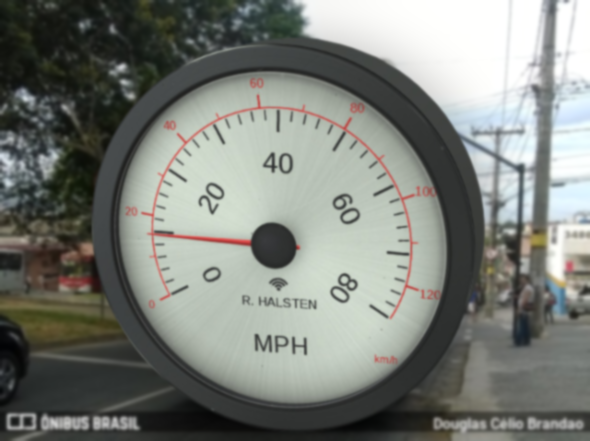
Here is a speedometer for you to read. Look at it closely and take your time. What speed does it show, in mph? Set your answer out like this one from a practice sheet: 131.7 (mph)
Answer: 10 (mph)
